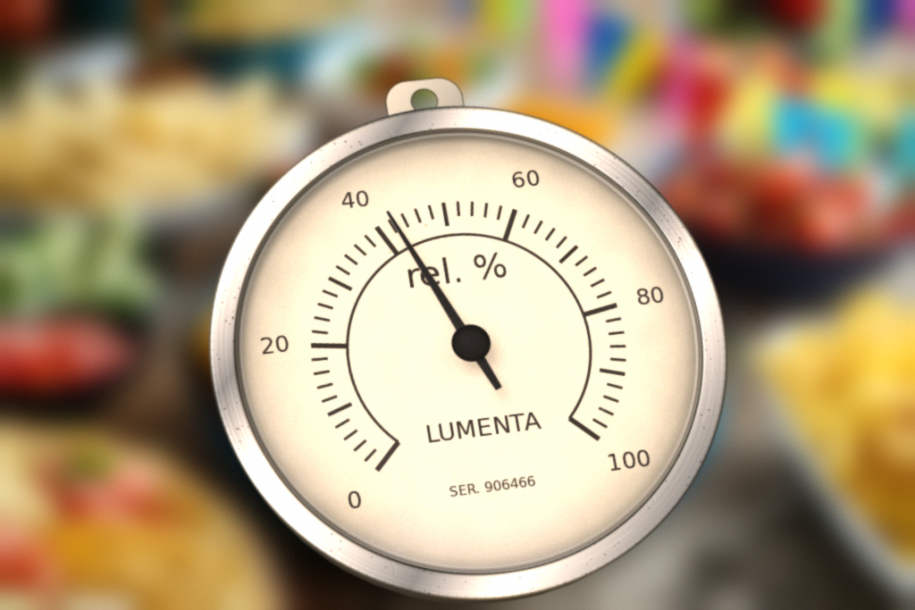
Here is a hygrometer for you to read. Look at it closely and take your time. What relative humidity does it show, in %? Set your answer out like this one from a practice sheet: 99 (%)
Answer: 42 (%)
